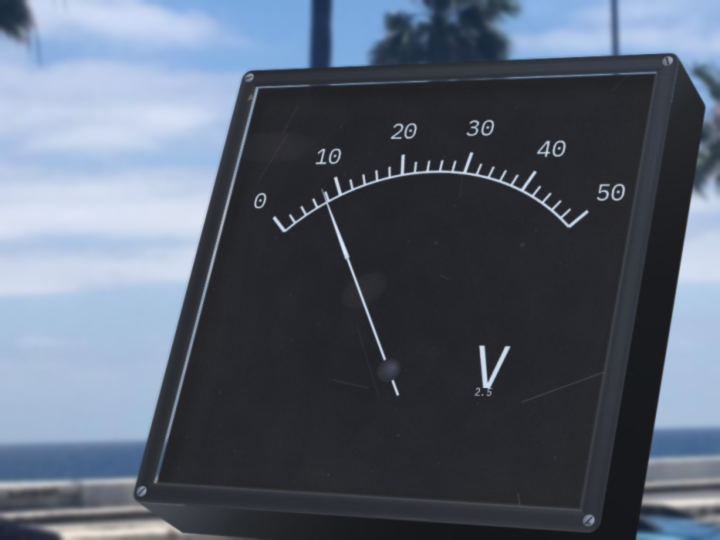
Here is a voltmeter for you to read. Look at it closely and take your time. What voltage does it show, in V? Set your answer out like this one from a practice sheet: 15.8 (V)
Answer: 8 (V)
